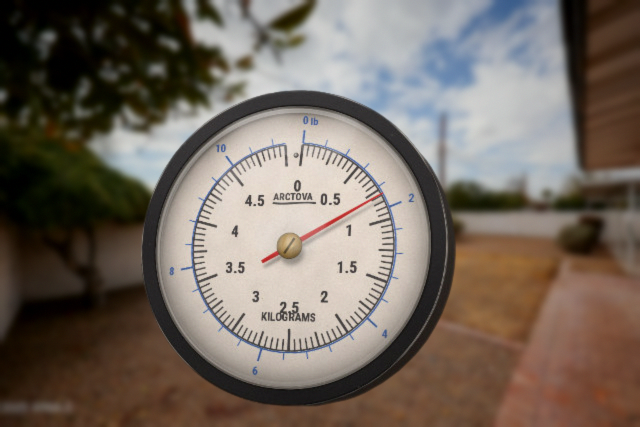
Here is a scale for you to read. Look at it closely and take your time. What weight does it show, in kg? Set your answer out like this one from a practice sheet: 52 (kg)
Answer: 0.8 (kg)
